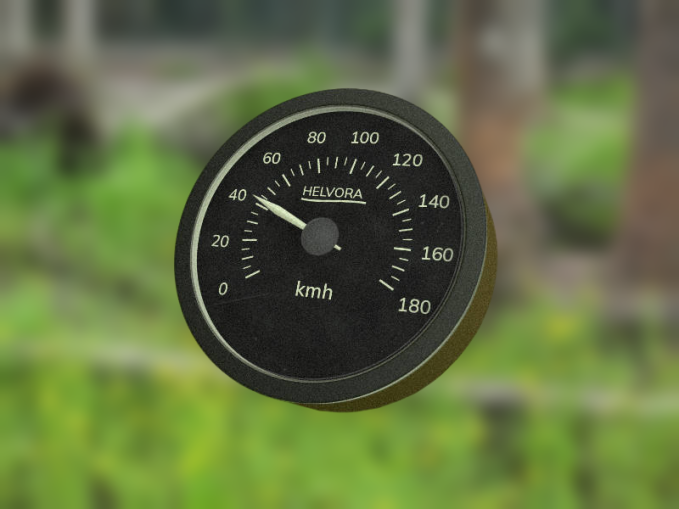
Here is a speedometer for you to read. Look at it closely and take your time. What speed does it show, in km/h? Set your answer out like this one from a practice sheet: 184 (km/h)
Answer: 42.5 (km/h)
